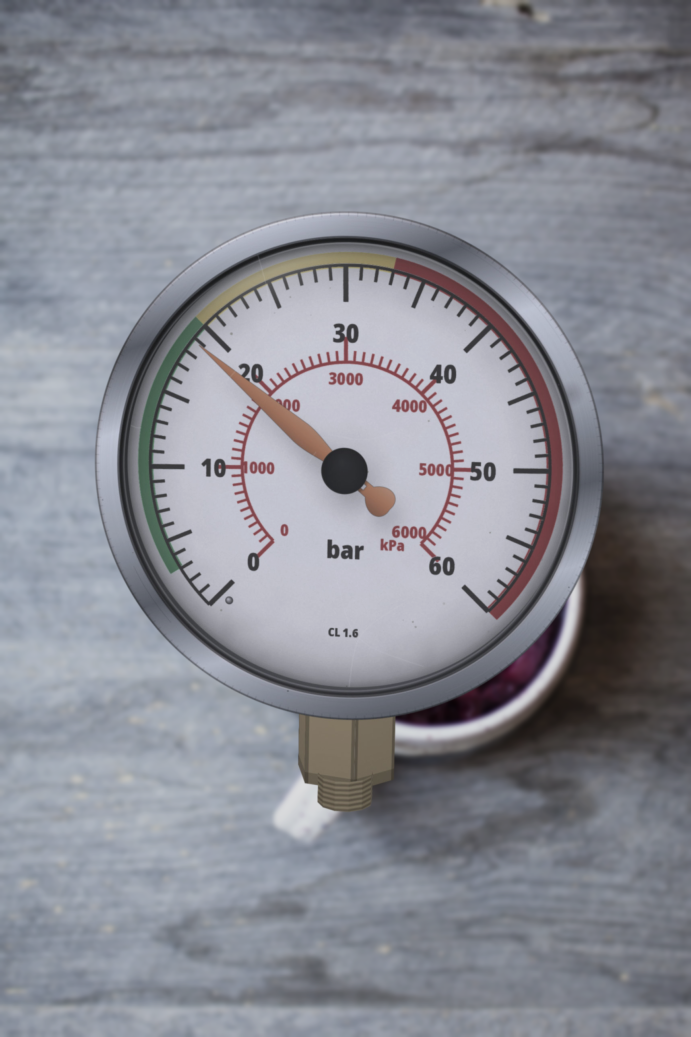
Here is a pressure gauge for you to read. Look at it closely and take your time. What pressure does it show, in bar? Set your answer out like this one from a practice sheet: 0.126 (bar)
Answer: 19 (bar)
